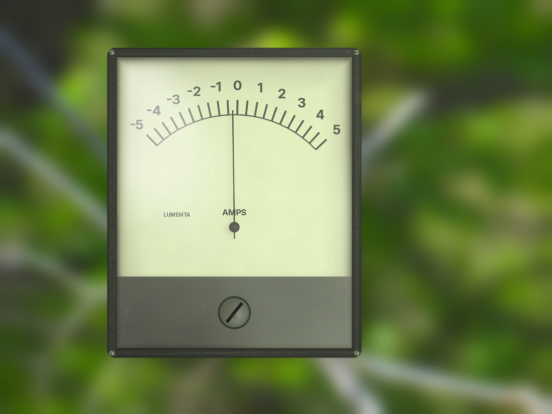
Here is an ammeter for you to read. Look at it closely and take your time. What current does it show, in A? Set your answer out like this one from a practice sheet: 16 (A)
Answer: -0.25 (A)
